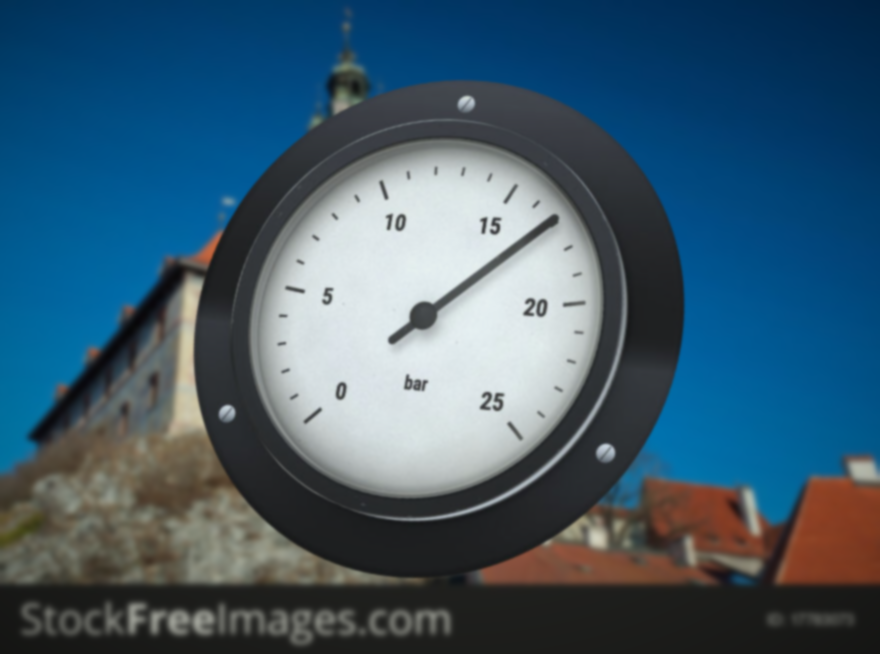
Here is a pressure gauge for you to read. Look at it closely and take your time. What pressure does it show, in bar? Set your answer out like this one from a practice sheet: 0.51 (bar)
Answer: 17 (bar)
